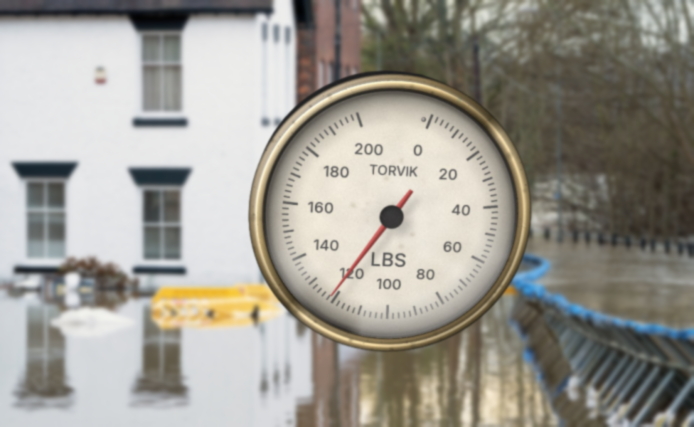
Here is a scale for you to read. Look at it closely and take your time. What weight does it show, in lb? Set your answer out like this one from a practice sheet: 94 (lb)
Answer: 122 (lb)
